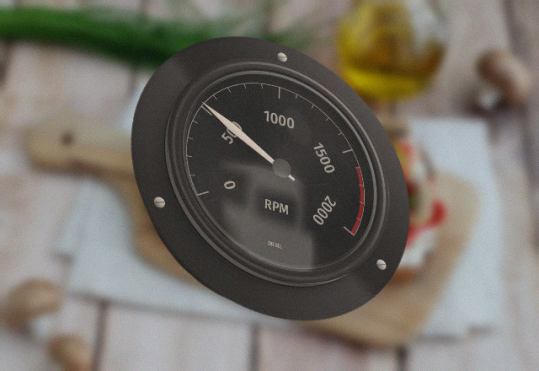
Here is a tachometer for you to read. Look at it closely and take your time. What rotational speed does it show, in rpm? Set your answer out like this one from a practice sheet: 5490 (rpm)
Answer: 500 (rpm)
